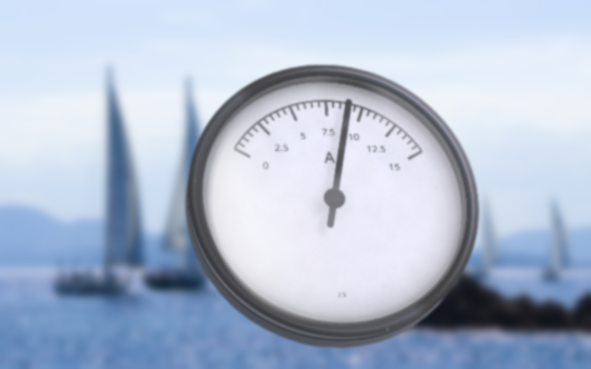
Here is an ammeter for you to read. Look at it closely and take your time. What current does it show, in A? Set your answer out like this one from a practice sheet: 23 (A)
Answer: 9 (A)
